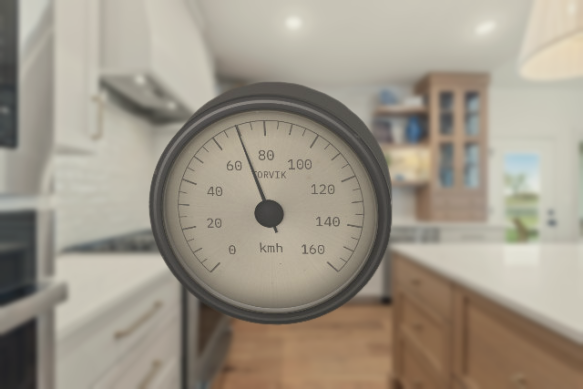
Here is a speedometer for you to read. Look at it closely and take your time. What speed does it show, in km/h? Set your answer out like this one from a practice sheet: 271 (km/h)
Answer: 70 (km/h)
